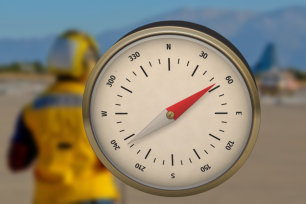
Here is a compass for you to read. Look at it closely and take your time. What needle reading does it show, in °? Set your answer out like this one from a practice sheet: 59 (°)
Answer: 55 (°)
